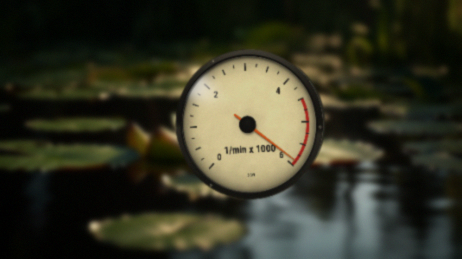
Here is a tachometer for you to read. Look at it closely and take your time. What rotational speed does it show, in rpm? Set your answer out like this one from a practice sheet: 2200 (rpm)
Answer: 5875 (rpm)
